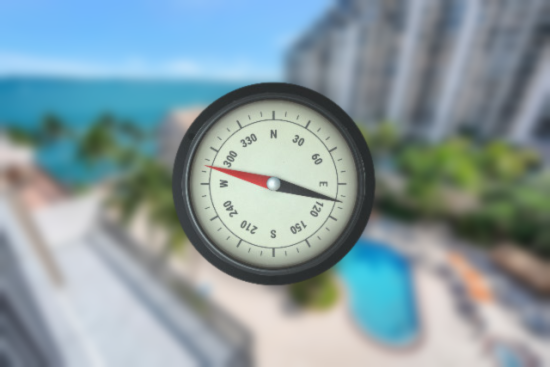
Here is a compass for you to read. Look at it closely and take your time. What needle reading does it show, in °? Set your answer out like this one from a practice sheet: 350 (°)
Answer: 285 (°)
